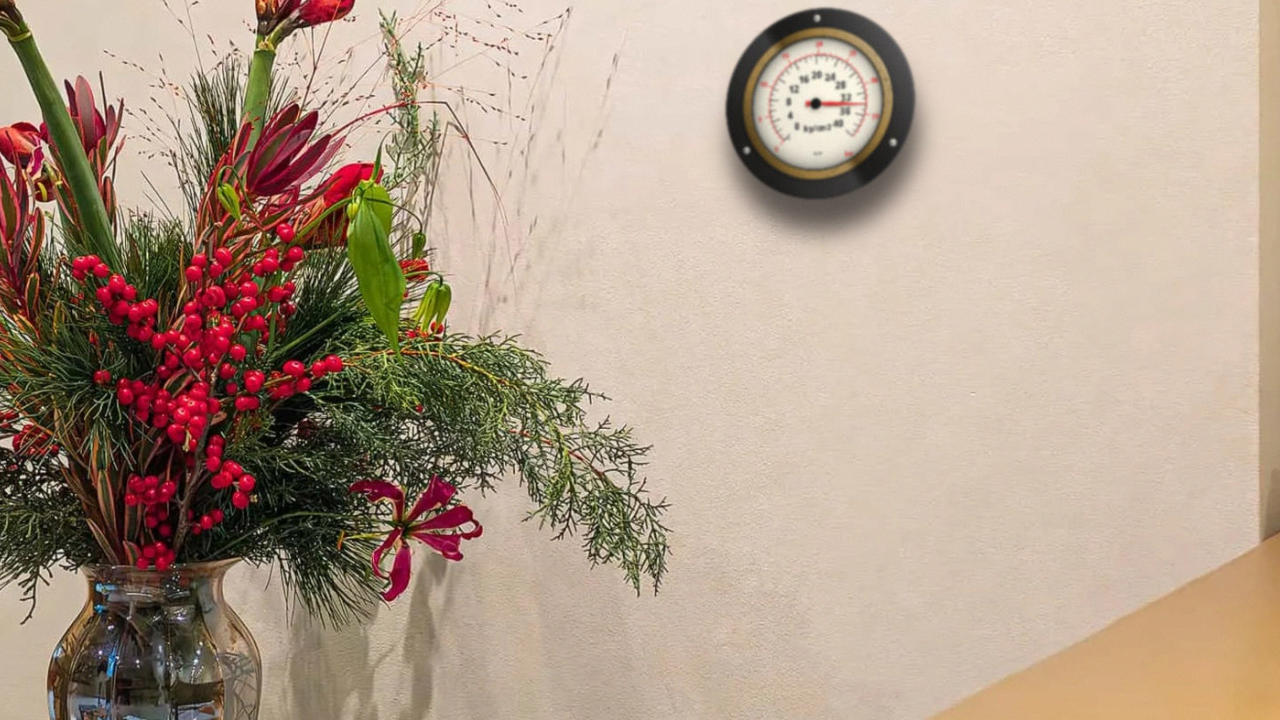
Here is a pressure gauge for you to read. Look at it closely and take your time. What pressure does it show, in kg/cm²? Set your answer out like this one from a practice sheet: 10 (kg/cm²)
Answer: 34 (kg/cm²)
